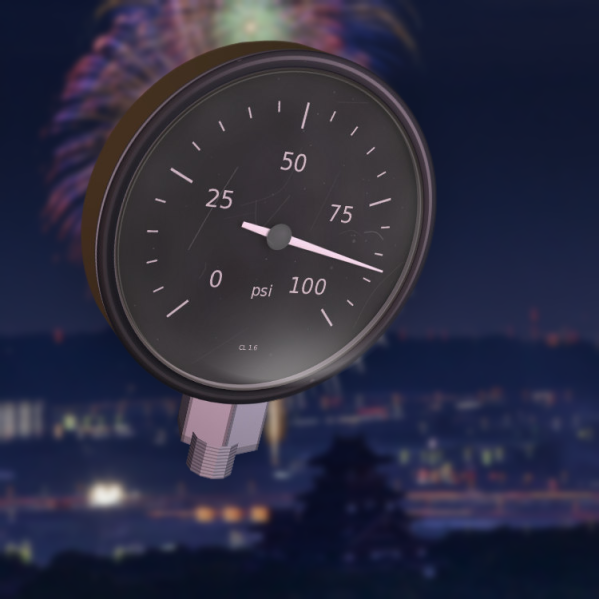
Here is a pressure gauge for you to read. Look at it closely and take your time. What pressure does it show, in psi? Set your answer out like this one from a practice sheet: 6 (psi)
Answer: 87.5 (psi)
